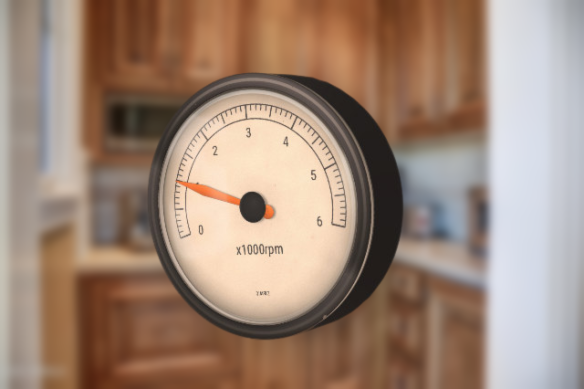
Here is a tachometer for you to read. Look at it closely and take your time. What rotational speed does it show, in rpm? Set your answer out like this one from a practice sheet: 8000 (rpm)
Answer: 1000 (rpm)
